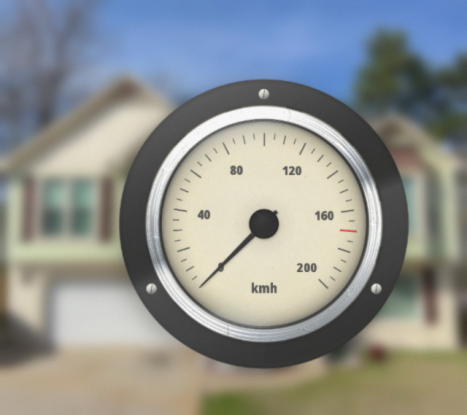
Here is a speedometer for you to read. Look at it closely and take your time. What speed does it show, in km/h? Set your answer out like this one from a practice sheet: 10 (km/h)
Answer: 0 (km/h)
